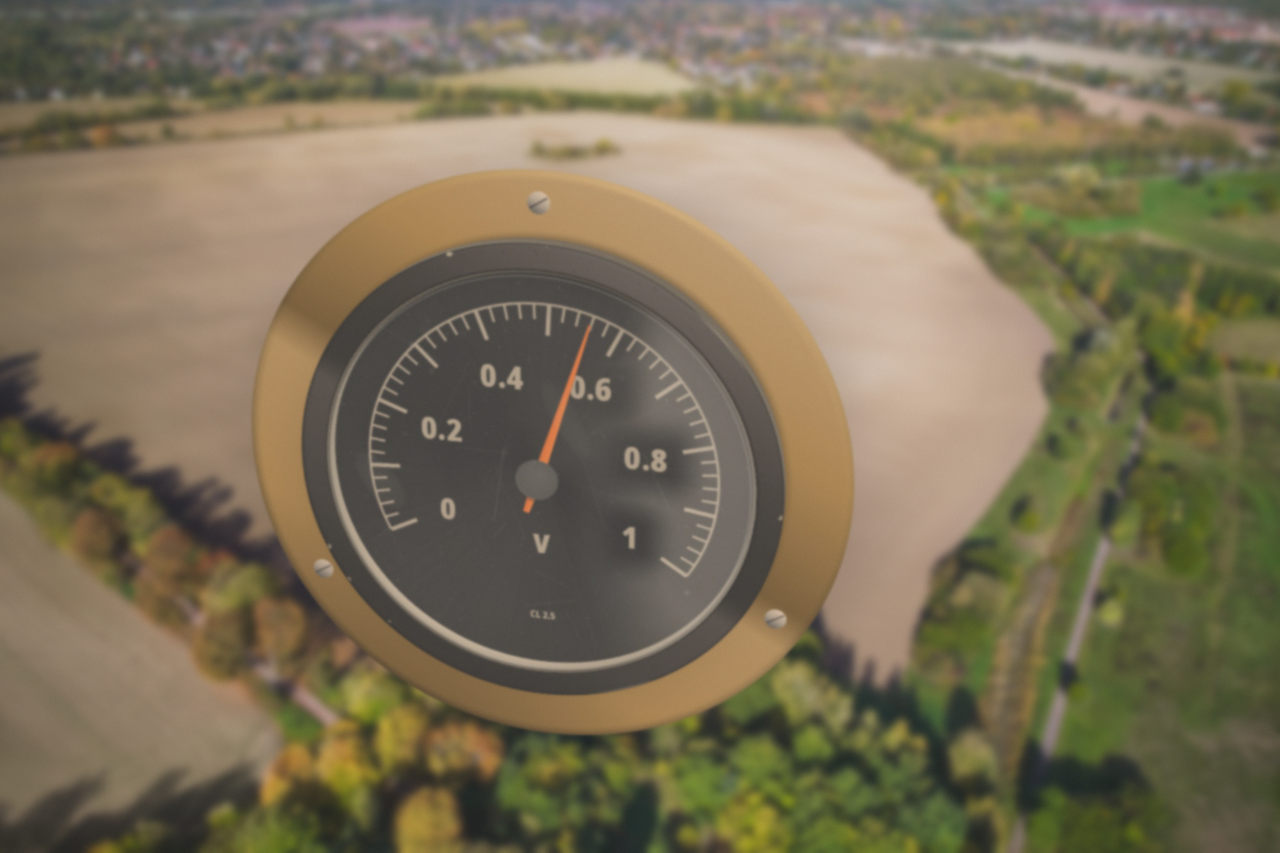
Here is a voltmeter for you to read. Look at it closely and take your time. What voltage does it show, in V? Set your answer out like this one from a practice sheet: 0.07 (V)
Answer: 0.56 (V)
